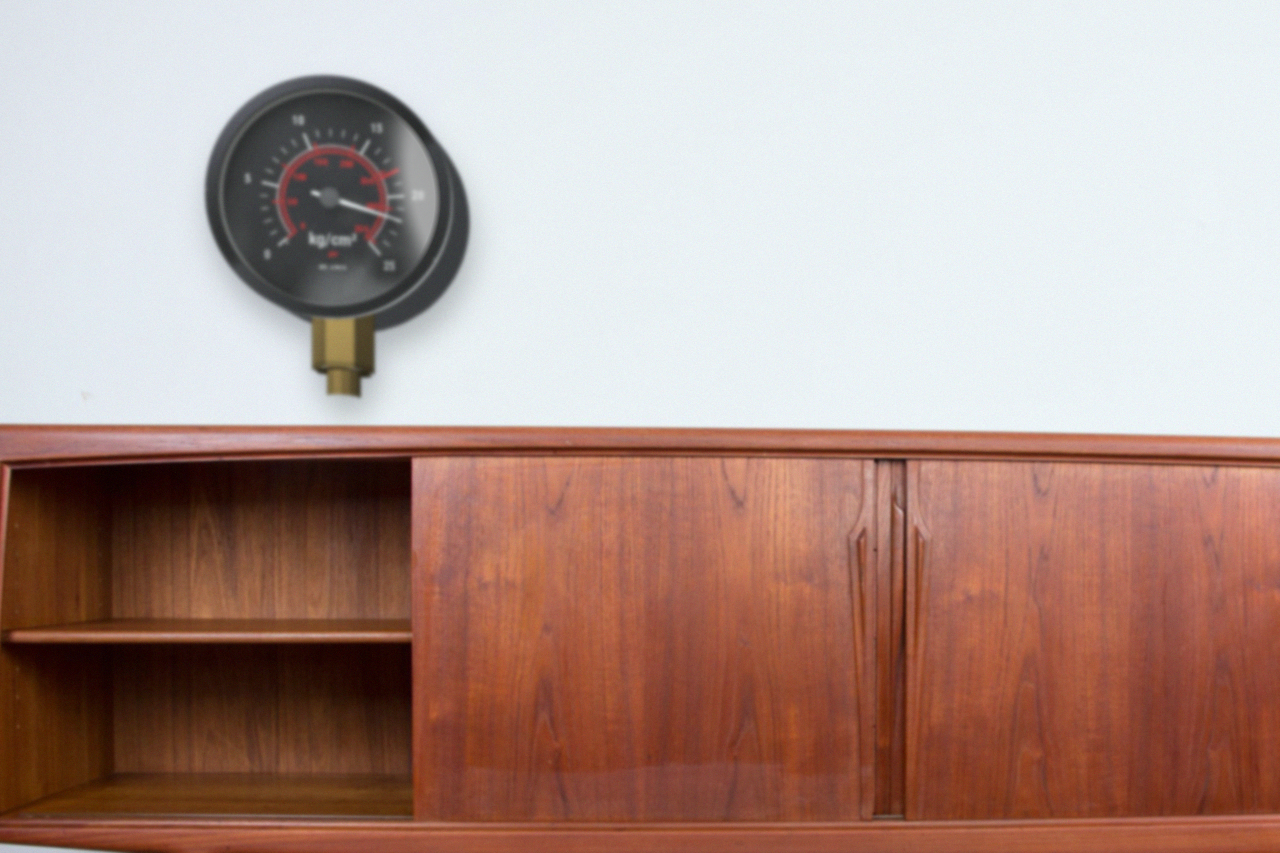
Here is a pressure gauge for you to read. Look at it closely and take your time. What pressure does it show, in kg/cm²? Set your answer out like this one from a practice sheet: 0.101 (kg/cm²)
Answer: 22 (kg/cm²)
